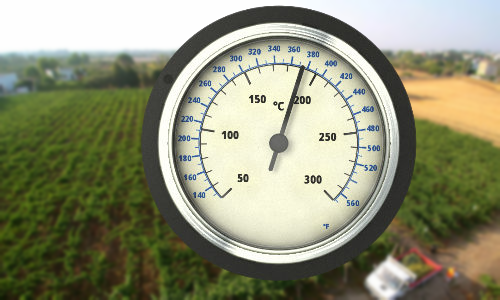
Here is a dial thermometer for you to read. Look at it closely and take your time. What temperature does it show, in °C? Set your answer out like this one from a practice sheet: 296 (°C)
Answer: 190 (°C)
